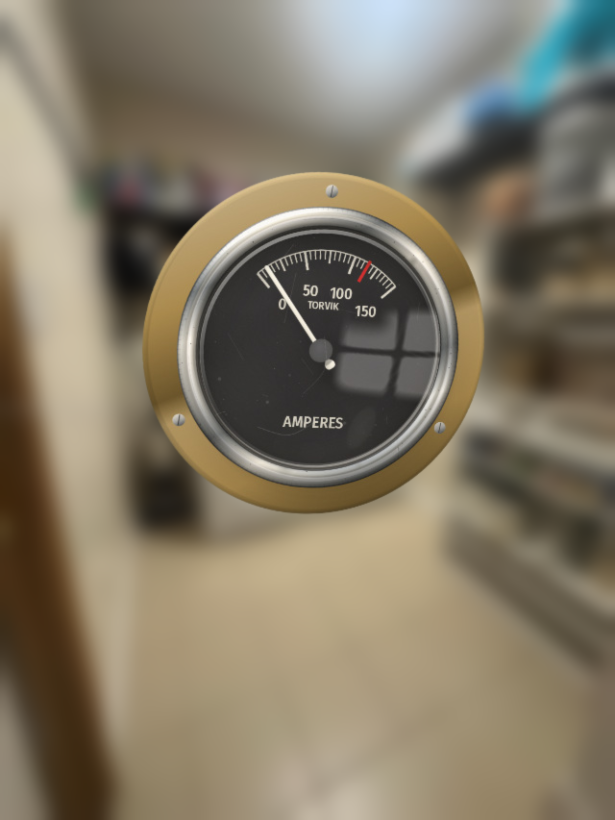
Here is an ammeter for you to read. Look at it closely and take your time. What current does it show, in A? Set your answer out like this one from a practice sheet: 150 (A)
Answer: 10 (A)
